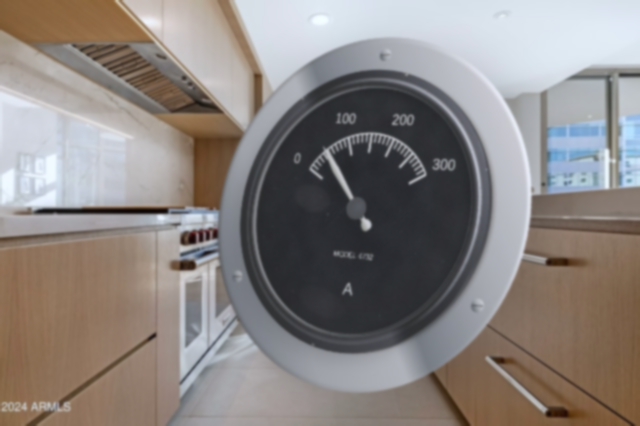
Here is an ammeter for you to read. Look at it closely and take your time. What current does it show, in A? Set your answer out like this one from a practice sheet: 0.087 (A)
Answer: 50 (A)
